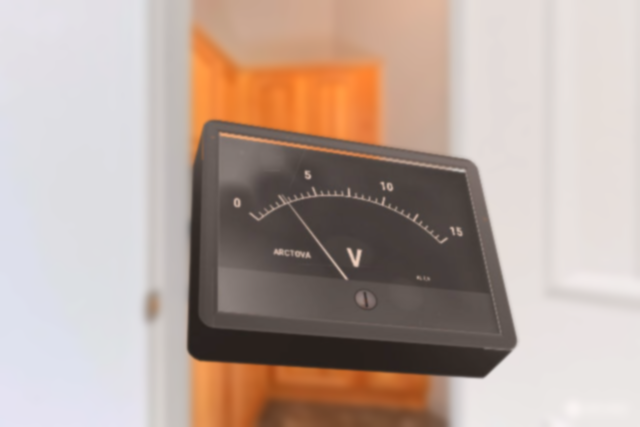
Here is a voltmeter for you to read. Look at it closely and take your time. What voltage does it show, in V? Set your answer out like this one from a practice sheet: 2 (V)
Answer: 2.5 (V)
